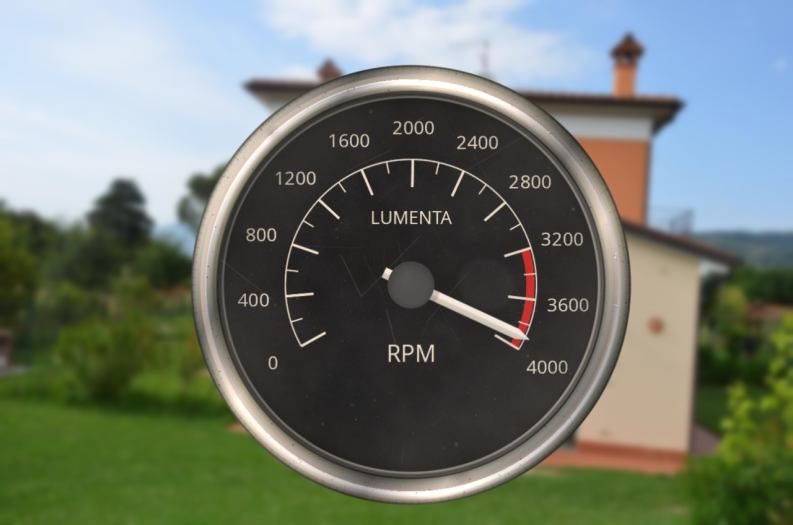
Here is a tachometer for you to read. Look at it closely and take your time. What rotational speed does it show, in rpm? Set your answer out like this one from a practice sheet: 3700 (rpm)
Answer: 3900 (rpm)
